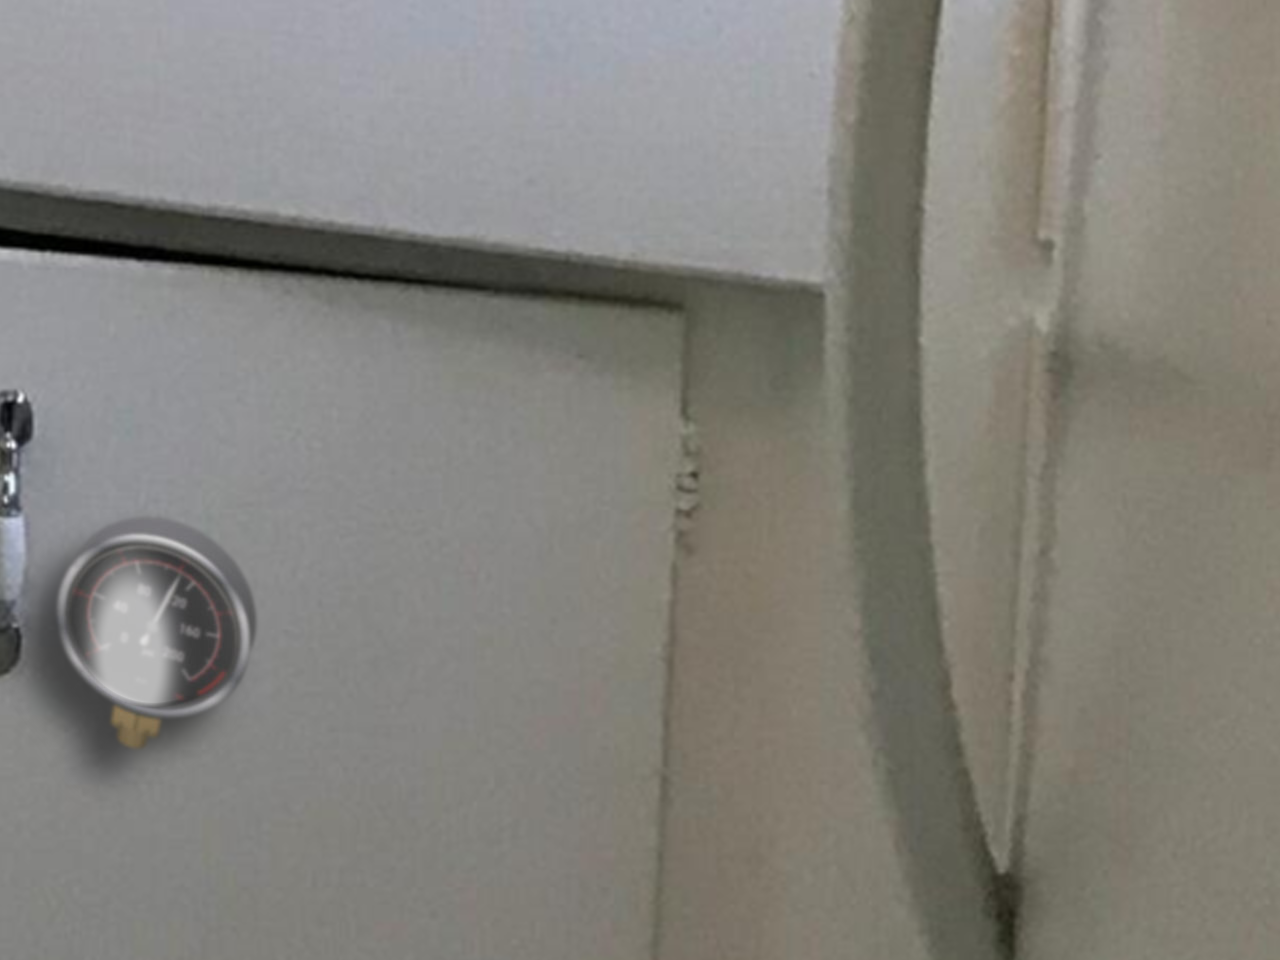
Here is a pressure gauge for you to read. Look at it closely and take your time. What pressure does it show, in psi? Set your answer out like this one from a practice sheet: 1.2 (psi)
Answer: 110 (psi)
